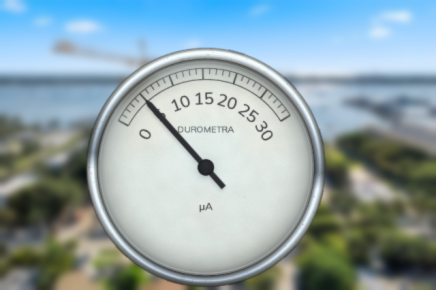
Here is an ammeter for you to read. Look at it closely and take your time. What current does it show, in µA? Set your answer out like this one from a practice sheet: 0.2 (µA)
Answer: 5 (µA)
